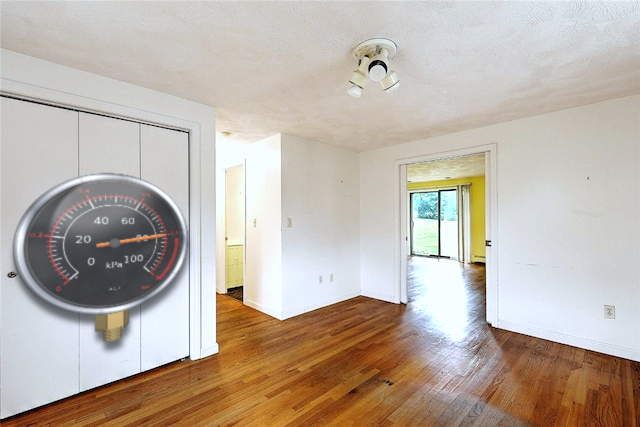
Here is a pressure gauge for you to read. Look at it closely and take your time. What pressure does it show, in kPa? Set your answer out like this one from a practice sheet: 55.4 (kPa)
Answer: 80 (kPa)
